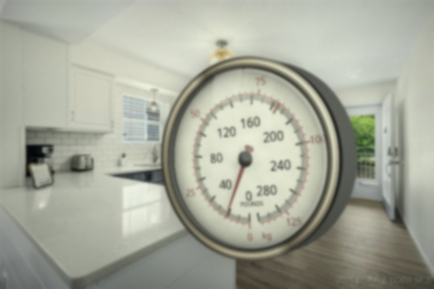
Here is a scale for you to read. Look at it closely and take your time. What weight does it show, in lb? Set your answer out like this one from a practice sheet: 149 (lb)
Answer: 20 (lb)
